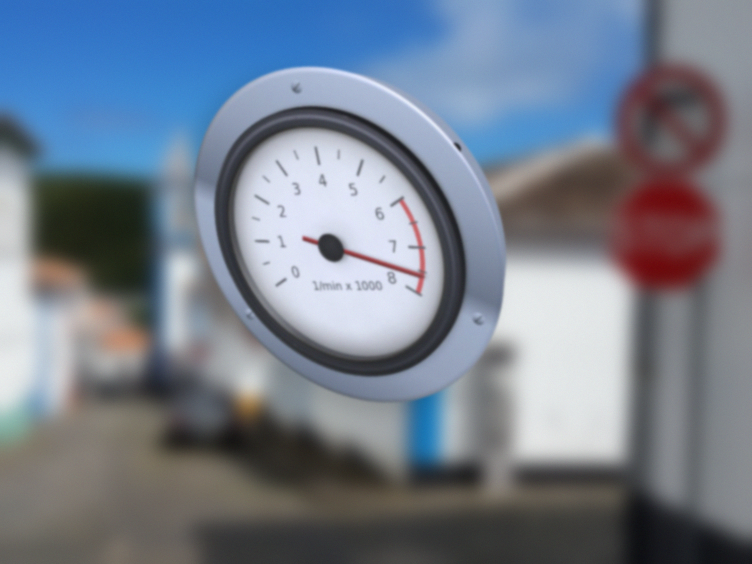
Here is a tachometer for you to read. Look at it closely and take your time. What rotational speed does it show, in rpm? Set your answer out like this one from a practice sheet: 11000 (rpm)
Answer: 7500 (rpm)
